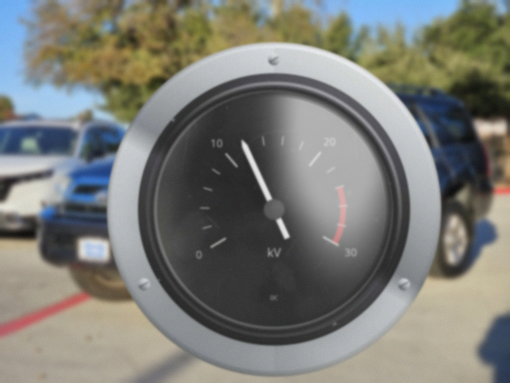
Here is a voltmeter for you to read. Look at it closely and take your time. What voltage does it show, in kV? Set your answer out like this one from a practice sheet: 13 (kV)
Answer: 12 (kV)
